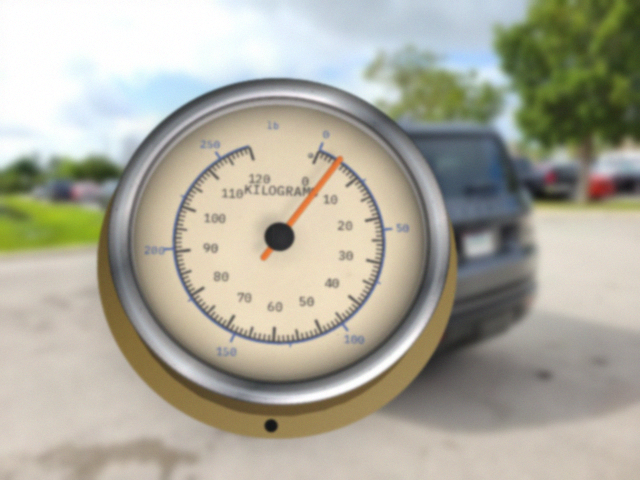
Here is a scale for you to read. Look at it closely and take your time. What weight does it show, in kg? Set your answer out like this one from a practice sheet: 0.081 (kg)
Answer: 5 (kg)
